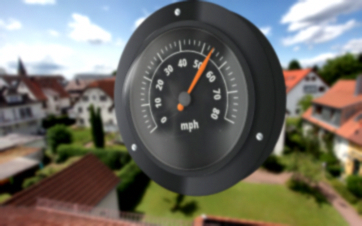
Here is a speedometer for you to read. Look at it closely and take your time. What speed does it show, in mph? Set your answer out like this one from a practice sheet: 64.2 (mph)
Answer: 54 (mph)
